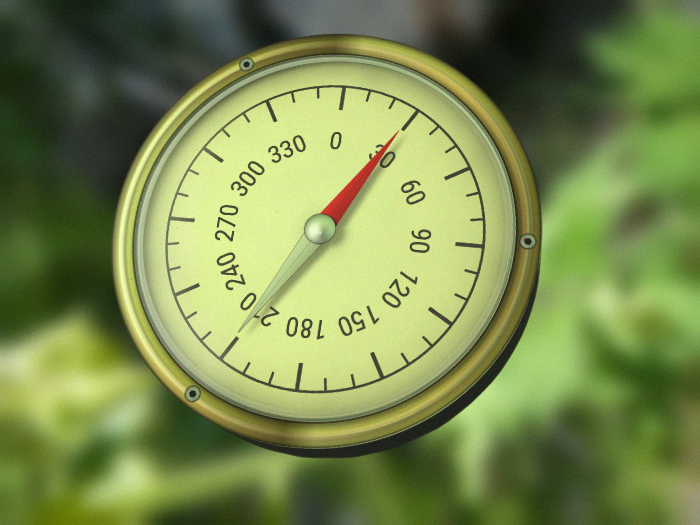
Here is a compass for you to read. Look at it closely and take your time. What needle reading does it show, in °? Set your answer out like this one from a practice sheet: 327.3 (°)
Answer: 30 (°)
